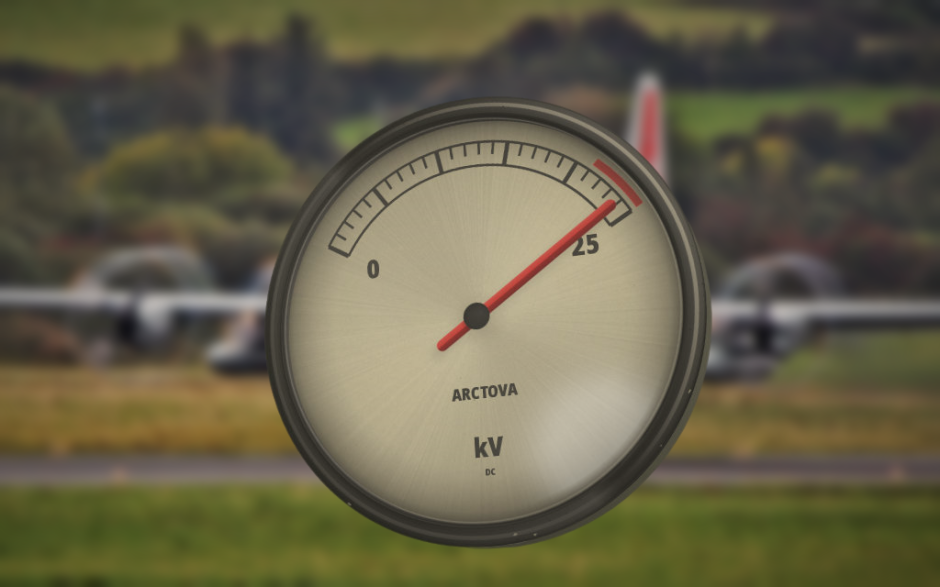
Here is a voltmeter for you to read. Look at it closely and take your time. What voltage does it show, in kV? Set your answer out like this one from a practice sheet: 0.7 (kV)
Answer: 24 (kV)
